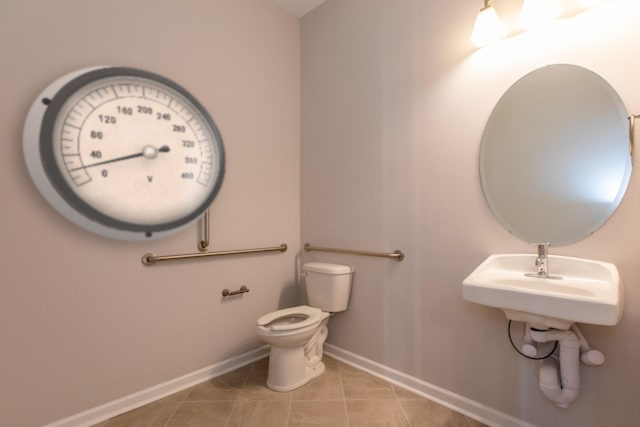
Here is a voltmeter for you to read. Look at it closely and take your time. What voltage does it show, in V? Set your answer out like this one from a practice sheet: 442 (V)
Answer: 20 (V)
